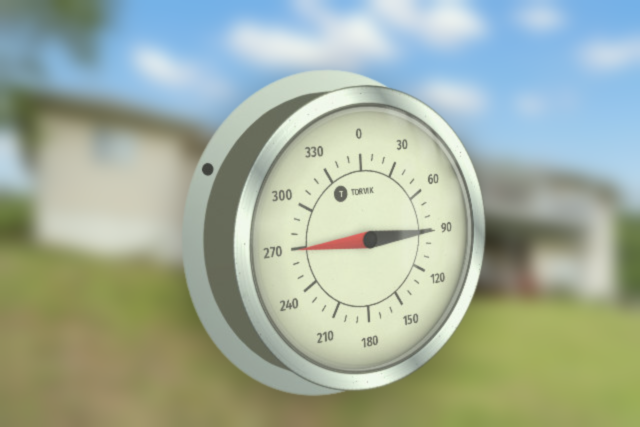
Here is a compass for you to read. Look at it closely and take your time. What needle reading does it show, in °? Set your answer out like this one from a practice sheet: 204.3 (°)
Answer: 270 (°)
